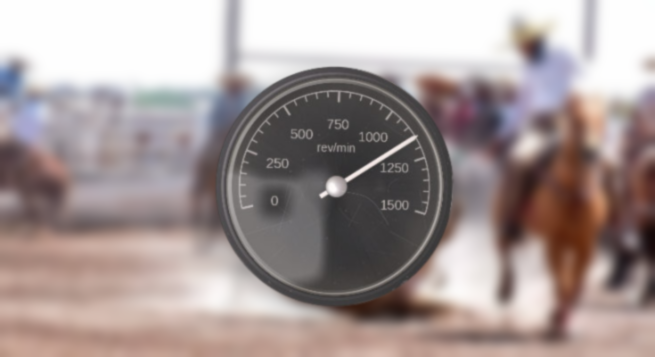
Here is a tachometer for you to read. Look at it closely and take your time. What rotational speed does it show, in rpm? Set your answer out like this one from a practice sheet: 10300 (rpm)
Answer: 1150 (rpm)
